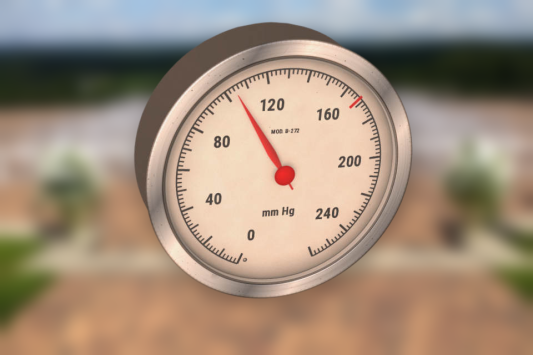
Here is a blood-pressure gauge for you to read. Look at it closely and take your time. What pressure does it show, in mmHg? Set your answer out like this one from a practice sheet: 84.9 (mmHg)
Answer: 104 (mmHg)
